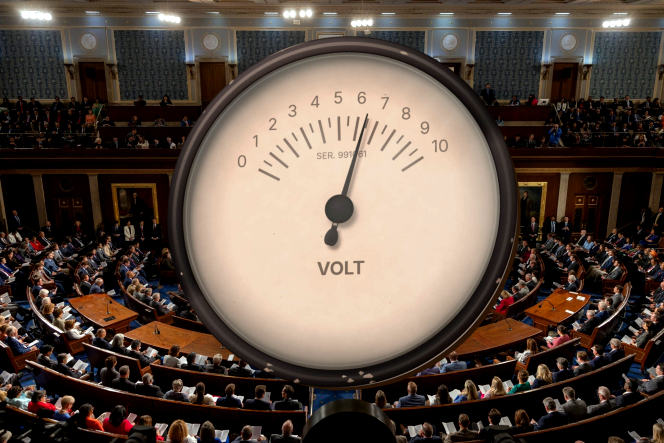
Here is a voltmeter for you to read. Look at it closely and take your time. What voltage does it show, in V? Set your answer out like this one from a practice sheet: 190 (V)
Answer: 6.5 (V)
